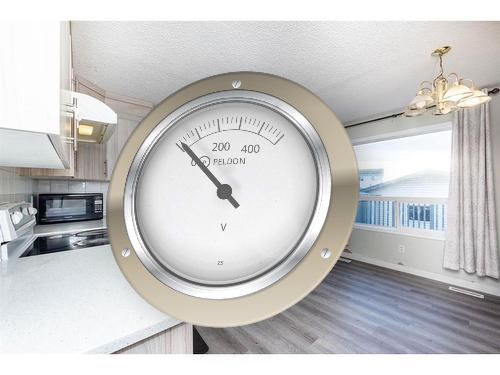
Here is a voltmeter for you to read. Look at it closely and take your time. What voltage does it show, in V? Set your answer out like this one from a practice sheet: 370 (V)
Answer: 20 (V)
